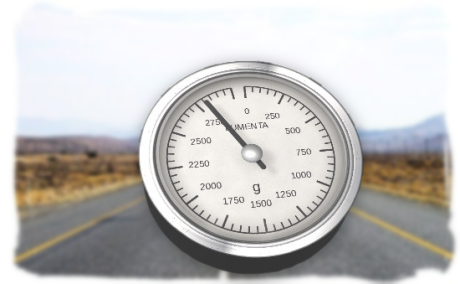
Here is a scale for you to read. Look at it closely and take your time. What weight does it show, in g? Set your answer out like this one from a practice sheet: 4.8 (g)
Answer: 2800 (g)
